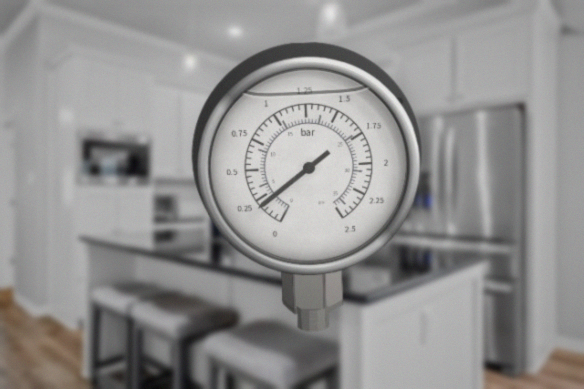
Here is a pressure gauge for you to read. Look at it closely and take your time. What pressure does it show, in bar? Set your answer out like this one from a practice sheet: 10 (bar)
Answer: 0.2 (bar)
